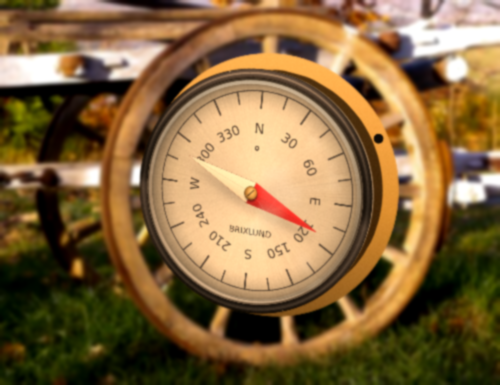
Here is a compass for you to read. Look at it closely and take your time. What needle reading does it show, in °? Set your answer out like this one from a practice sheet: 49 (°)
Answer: 112.5 (°)
